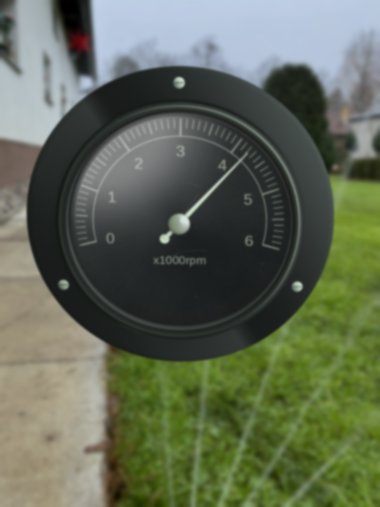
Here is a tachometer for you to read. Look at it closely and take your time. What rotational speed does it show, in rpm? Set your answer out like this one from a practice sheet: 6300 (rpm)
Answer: 4200 (rpm)
